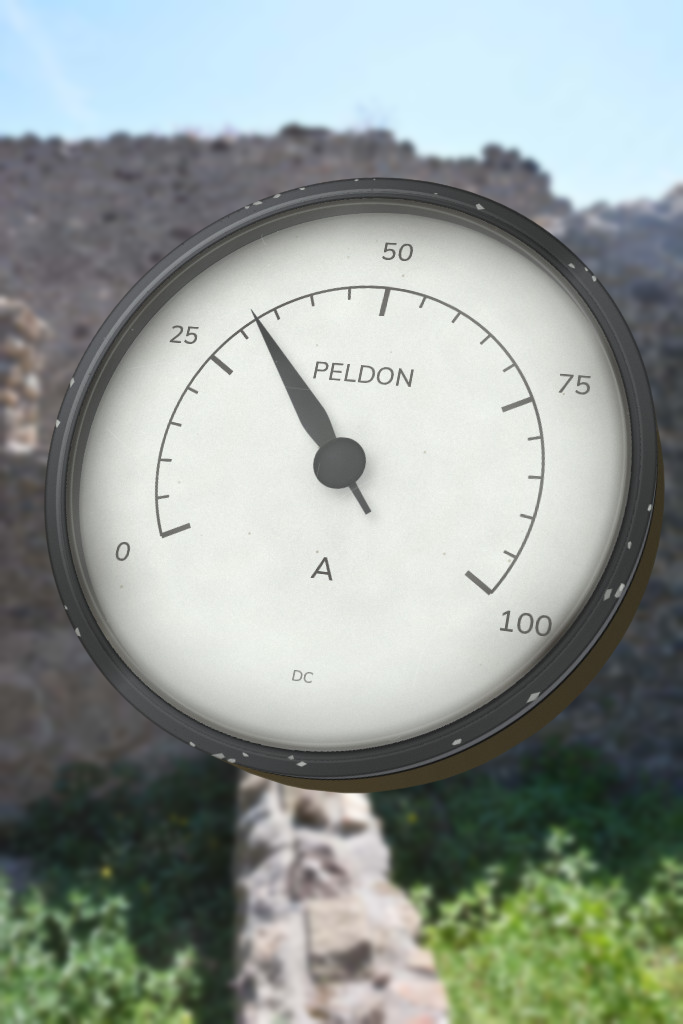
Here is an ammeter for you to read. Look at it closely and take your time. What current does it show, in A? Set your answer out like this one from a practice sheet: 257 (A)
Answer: 32.5 (A)
